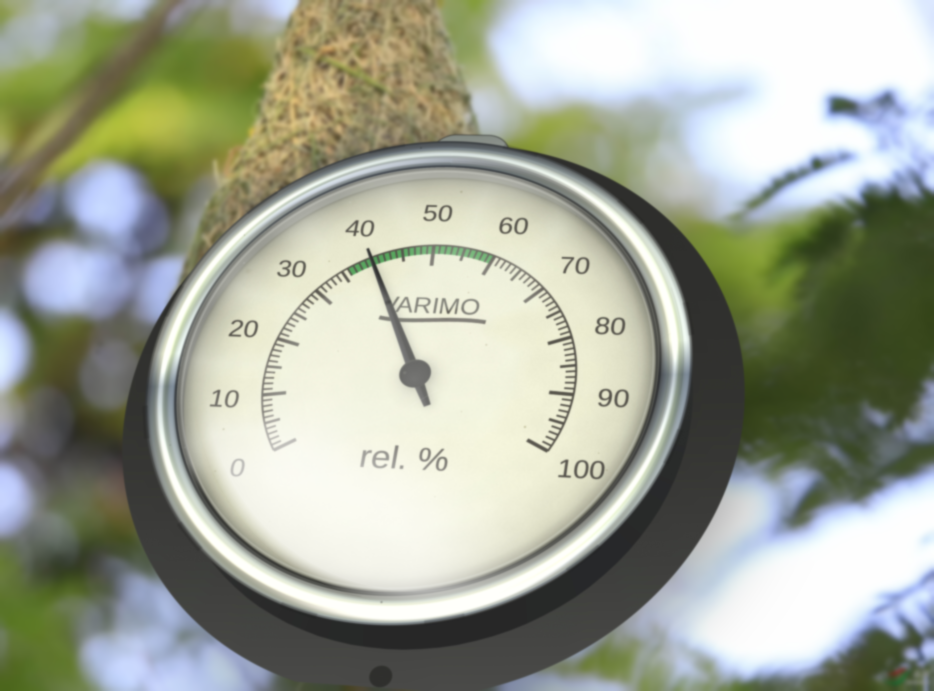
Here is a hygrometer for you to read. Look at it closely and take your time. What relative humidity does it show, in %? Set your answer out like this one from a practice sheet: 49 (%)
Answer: 40 (%)
